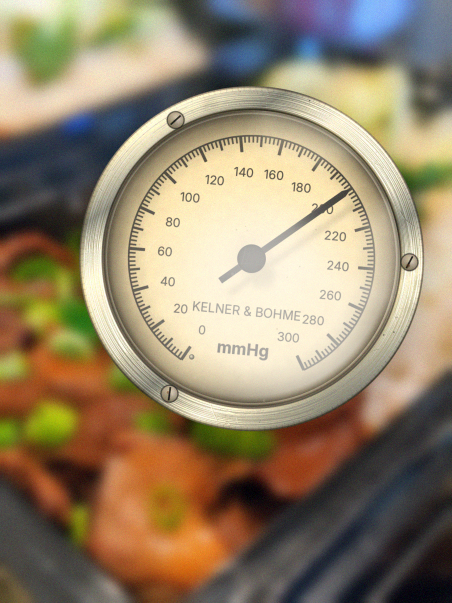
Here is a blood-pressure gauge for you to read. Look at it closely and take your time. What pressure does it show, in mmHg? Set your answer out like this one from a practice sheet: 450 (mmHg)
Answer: 200 (mmHg)
